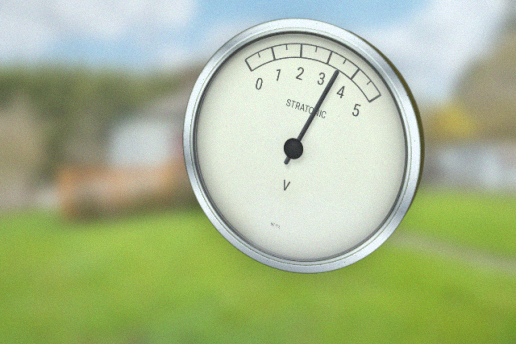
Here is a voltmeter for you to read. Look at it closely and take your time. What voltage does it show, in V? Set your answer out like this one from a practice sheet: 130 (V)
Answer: 3.5 (V)
